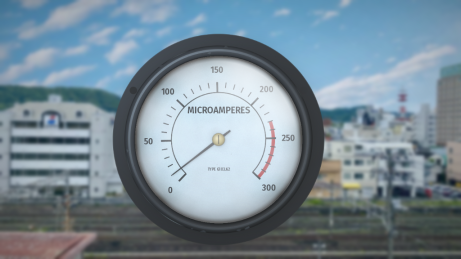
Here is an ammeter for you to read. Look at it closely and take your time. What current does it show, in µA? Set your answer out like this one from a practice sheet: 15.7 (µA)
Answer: 10 (µA)
